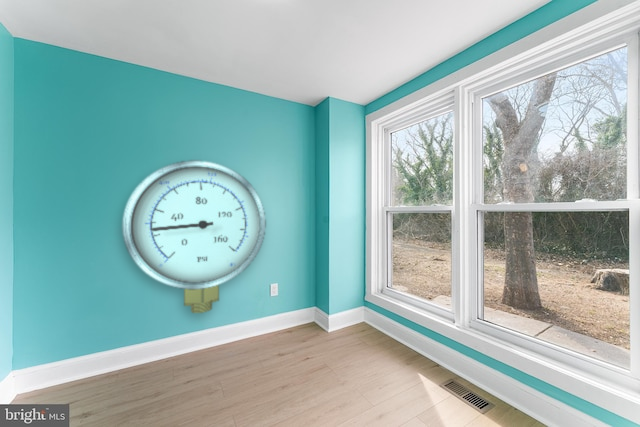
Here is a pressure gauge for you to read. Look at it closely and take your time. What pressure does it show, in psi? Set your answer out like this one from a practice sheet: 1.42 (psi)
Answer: 25 (psi)
